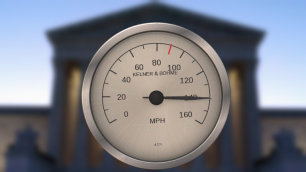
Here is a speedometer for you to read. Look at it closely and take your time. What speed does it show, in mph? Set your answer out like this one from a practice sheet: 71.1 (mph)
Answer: 140 (mph)
